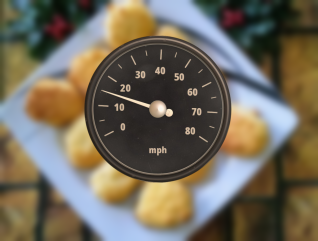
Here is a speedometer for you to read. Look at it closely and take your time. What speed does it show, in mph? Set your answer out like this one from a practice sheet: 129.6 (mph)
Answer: 15 (mph)
